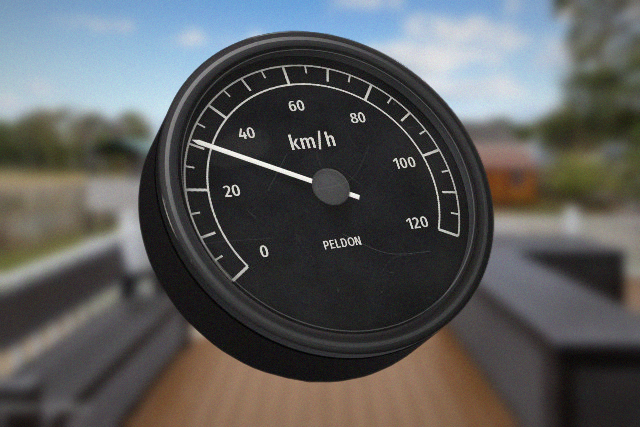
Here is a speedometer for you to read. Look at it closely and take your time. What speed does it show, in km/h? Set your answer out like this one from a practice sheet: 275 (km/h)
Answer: 30 (km/h)
